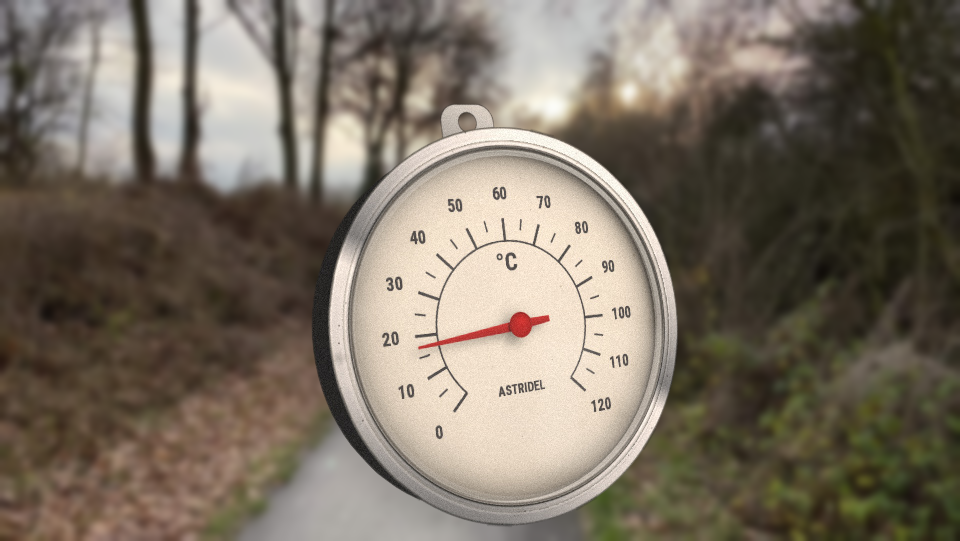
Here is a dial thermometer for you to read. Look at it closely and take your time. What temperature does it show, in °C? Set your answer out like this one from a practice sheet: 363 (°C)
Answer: 17.5 (°C)
